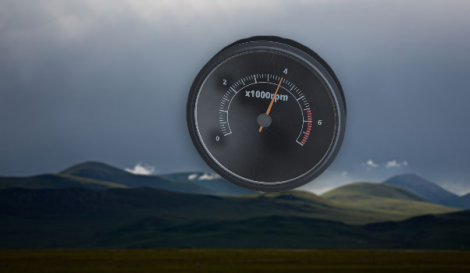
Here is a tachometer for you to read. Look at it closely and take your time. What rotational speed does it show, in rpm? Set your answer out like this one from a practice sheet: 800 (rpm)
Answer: 4000 (rpm)
